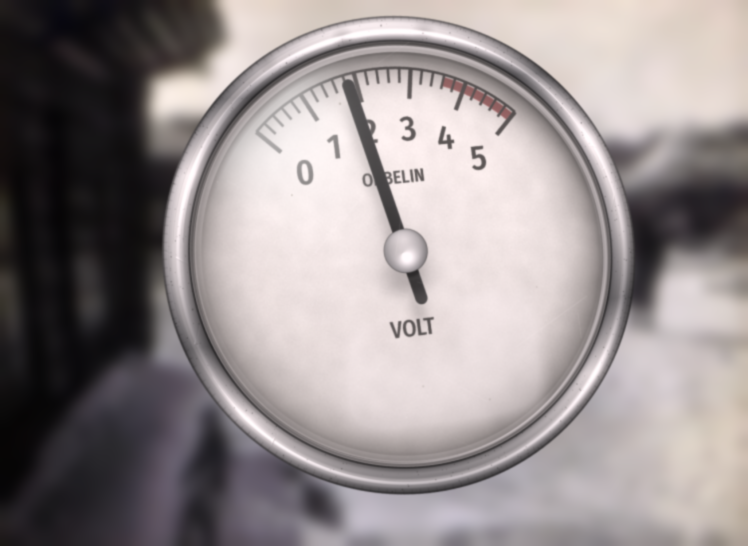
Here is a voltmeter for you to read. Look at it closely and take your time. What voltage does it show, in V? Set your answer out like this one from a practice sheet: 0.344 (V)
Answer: 1.8 (V)
